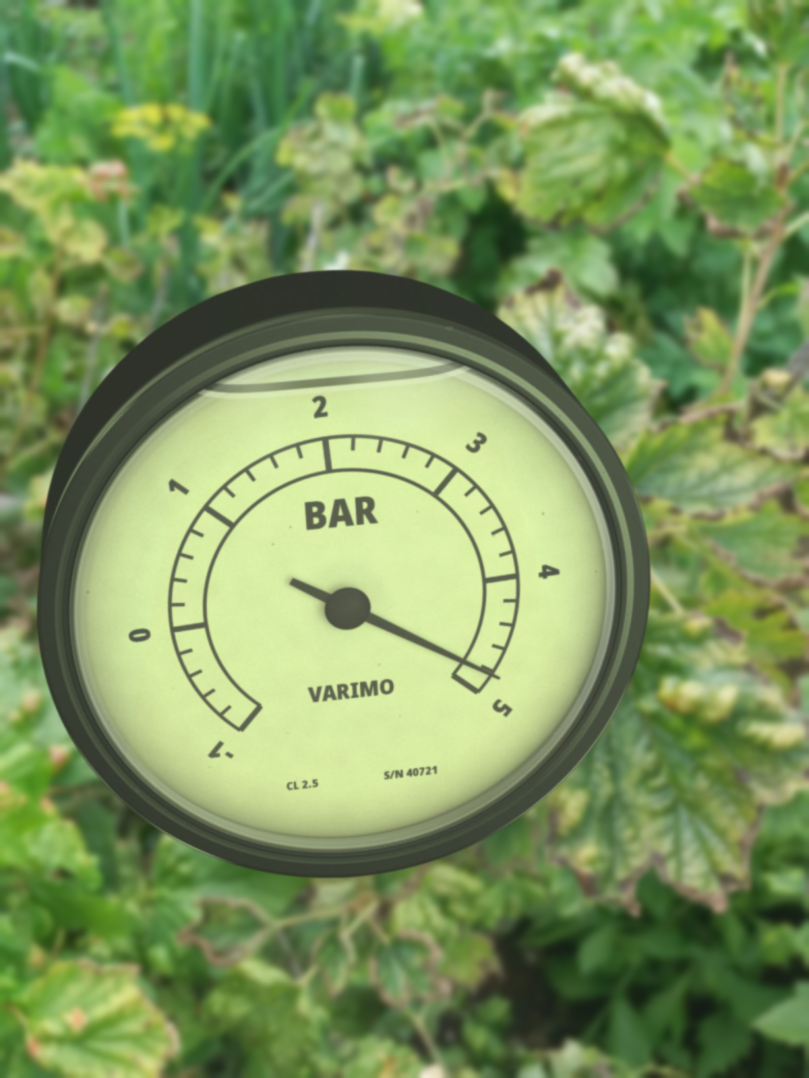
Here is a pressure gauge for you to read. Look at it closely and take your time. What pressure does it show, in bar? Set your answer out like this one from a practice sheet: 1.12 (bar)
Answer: 4.8 (bar)
